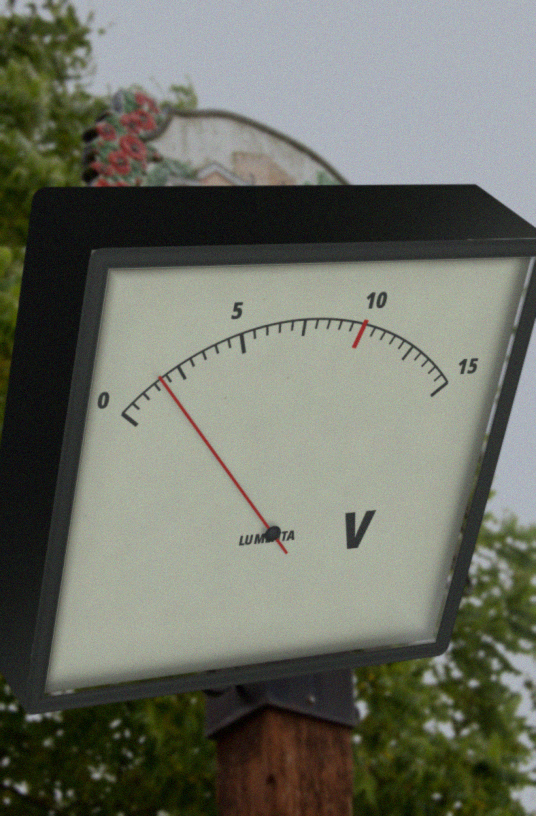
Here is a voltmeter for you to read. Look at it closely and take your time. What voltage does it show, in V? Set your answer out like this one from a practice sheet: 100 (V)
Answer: 1.75 (V)
